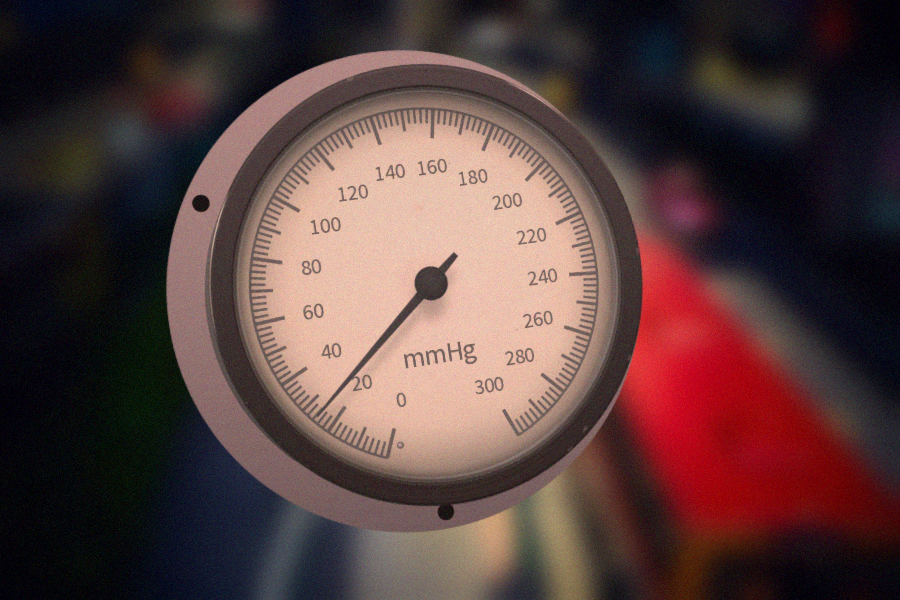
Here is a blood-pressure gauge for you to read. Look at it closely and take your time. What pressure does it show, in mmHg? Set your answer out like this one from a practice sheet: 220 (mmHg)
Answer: 26 (mmHg)
